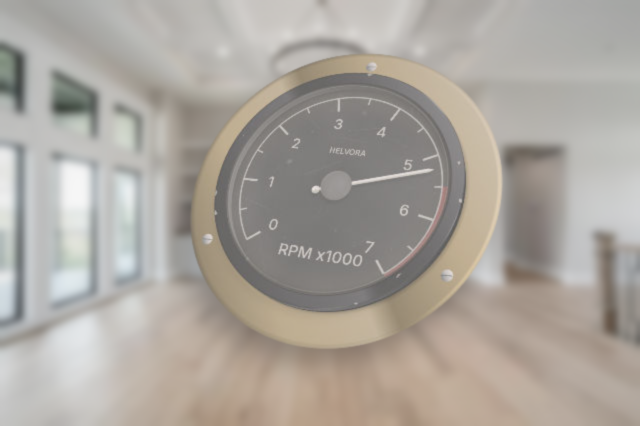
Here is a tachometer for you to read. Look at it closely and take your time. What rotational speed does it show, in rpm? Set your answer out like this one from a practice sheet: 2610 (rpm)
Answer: 5250 (rpm)
